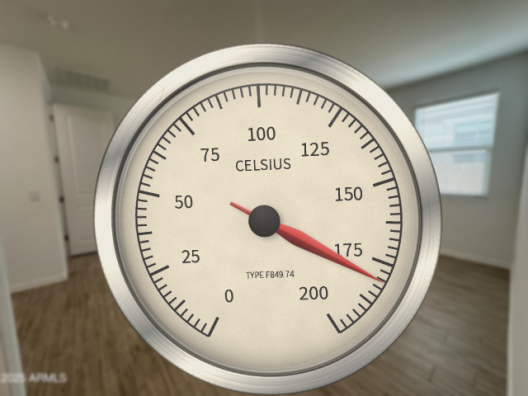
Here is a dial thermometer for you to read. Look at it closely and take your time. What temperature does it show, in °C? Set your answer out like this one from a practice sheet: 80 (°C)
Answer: 180 (°C)
